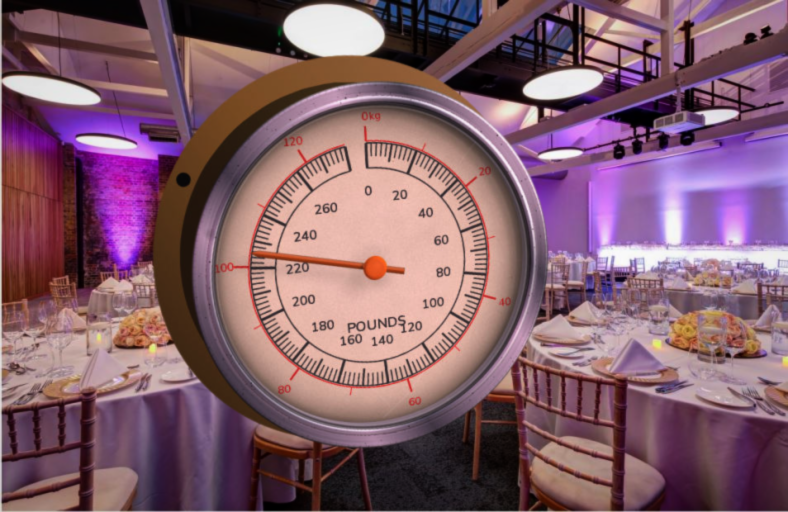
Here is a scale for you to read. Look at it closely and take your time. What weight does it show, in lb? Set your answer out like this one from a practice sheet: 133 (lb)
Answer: 226 (lb)
